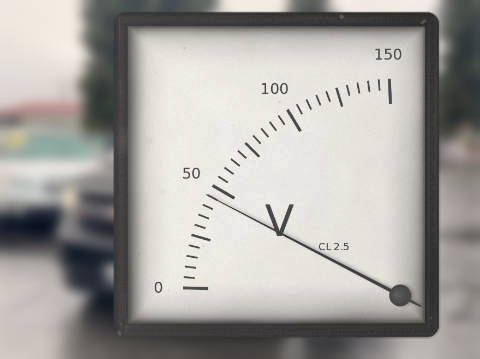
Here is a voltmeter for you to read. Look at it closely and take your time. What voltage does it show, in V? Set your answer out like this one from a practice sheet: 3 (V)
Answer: 45 (V)
